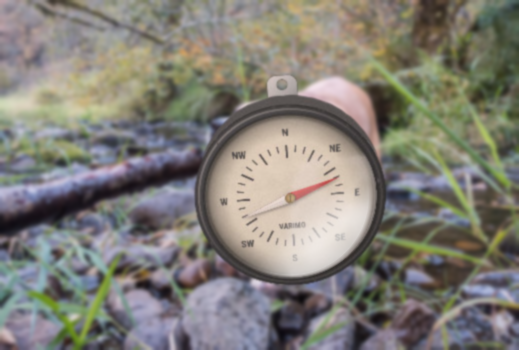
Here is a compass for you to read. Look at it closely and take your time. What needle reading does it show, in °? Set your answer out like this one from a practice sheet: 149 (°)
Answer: 70 (°)
